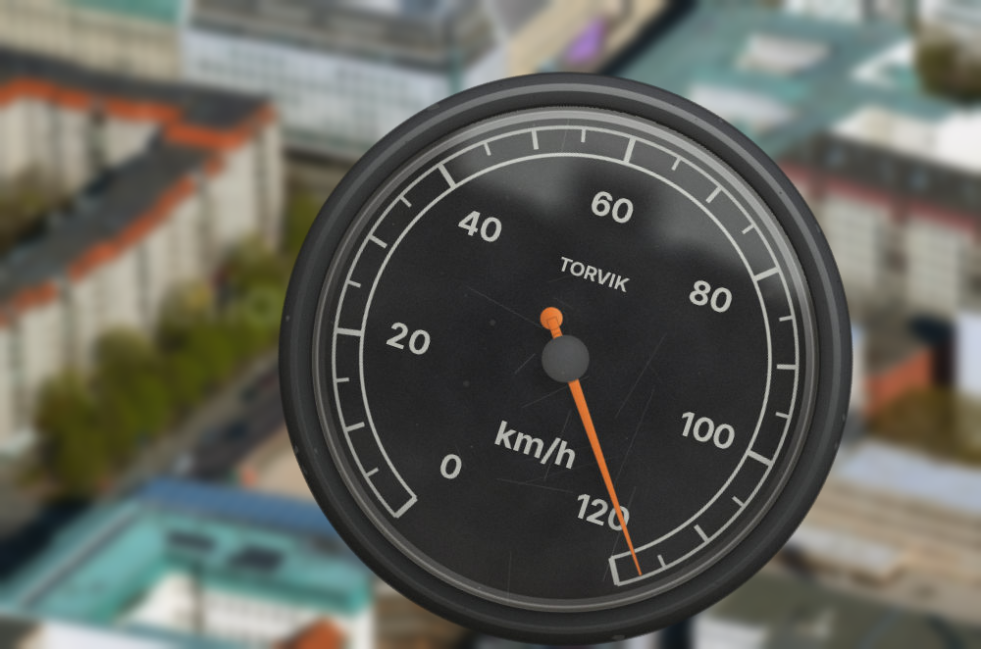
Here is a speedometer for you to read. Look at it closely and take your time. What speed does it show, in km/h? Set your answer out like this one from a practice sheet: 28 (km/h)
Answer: 117.5 (km/h)
